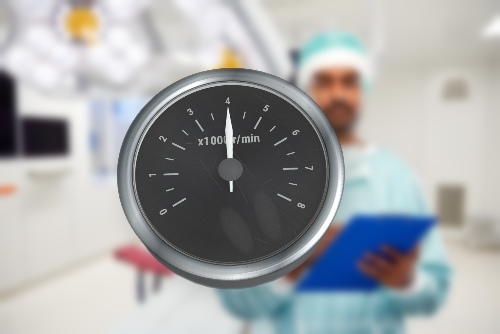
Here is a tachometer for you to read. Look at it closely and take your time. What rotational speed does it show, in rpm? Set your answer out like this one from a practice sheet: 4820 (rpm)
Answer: 4000 (rpm)
